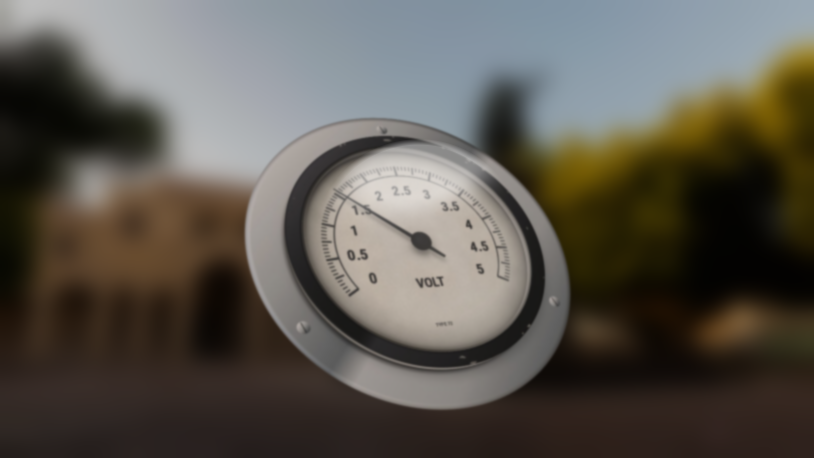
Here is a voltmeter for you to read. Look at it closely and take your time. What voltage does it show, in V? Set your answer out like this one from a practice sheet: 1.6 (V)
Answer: 1.5 (V)
